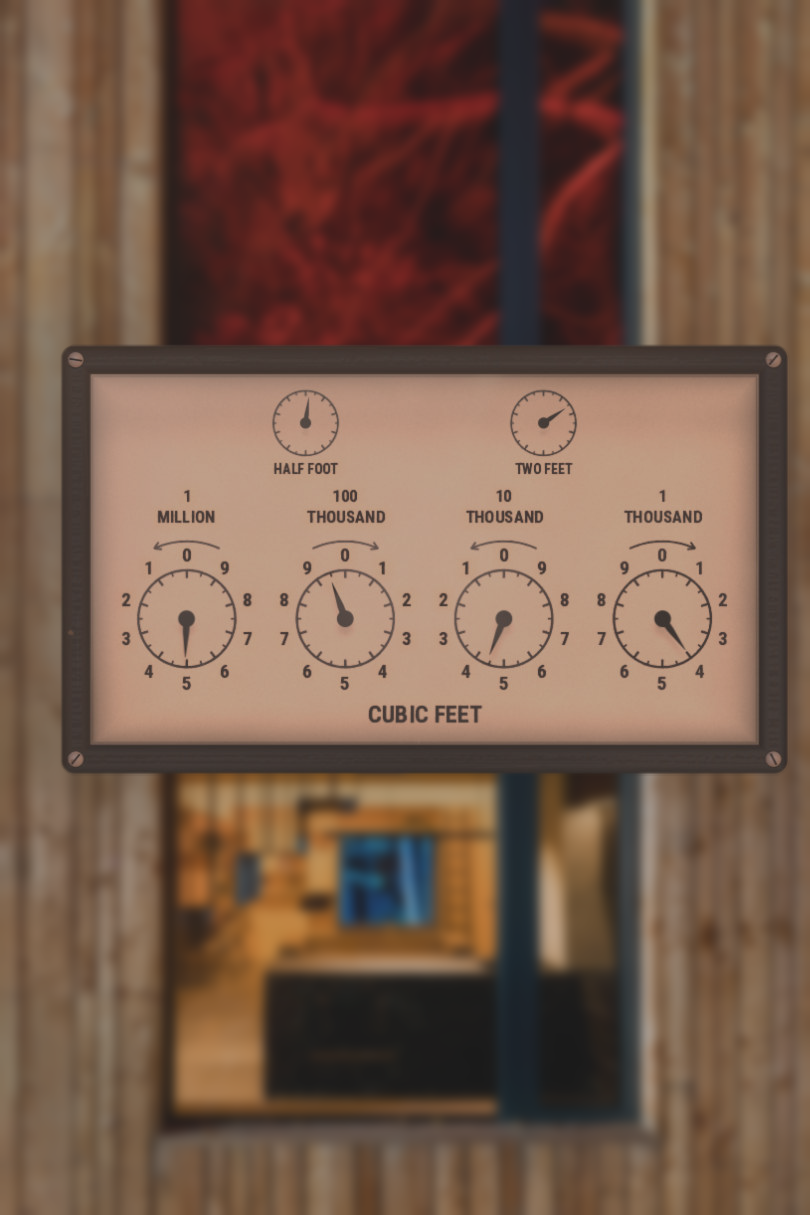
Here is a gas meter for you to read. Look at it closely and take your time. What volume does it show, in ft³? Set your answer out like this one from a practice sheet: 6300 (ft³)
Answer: 494400 (ft³)
